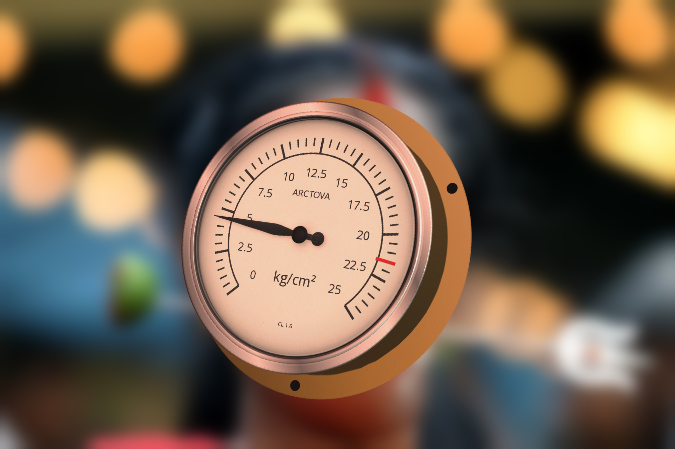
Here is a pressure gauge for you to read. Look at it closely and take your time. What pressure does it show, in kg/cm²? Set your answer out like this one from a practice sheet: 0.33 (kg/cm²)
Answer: 4.5 (kg/cm²)
